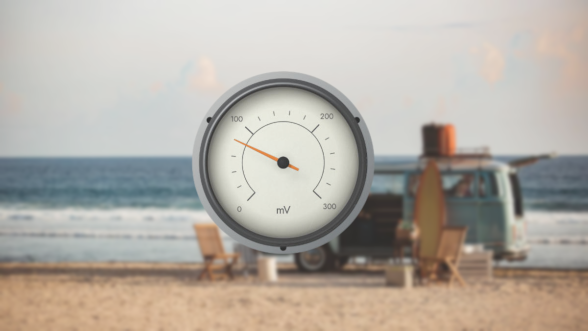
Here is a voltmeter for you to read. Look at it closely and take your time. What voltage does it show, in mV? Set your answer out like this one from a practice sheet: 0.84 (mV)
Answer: 80 (mV)
